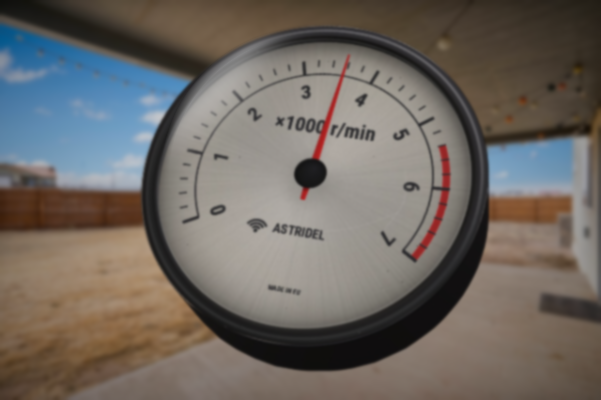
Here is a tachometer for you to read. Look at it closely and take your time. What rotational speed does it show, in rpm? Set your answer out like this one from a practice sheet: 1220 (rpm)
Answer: 3600 (rpm)
